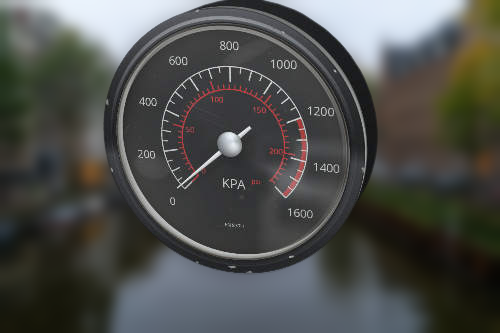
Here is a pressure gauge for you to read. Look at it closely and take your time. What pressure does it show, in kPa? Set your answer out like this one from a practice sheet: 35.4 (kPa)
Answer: 25 (kPa)
